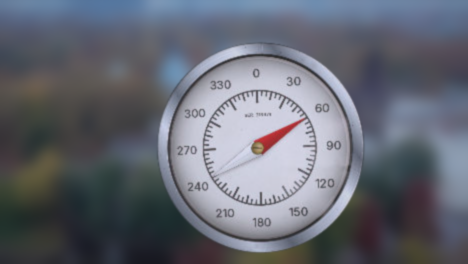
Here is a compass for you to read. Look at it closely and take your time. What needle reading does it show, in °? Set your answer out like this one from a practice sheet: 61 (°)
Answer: 60 (°)
